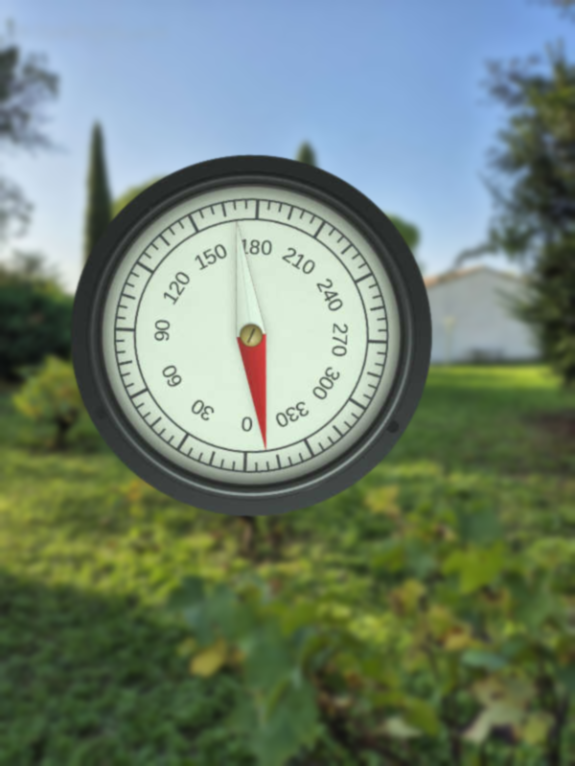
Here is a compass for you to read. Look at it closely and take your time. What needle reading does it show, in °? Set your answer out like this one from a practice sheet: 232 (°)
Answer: 350 (°)
